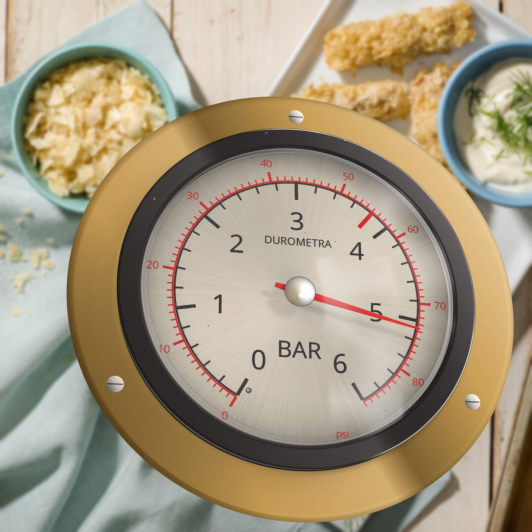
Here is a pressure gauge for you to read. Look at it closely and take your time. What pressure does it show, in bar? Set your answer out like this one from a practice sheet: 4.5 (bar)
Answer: 5.1 (bar)
